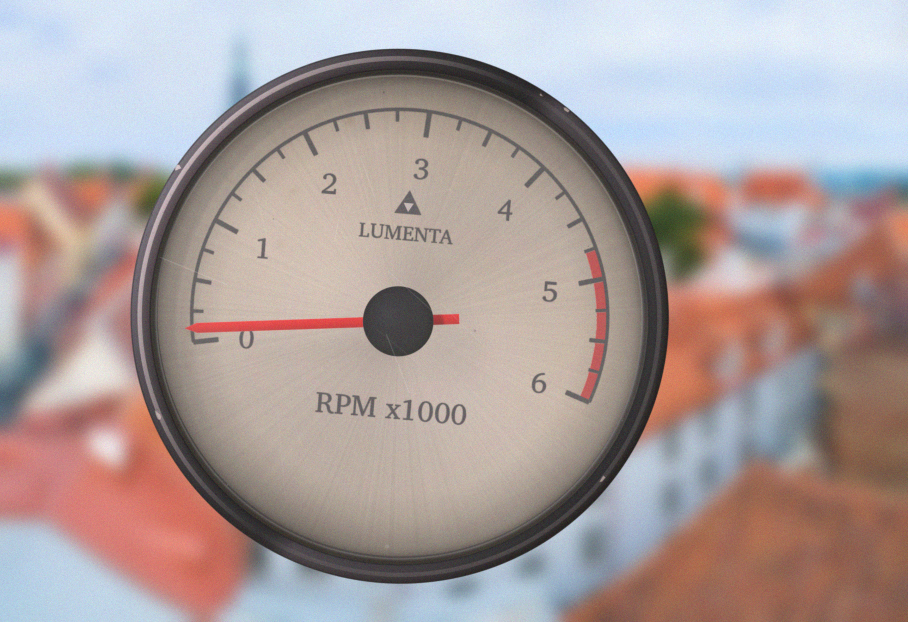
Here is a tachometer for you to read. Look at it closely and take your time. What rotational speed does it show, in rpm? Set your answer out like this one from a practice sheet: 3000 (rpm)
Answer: 125 (rpm)
